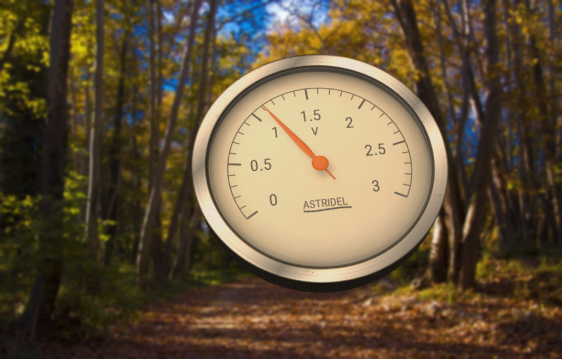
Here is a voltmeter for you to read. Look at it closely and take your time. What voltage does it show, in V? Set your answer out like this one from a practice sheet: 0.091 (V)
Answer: 1.1 (V)
